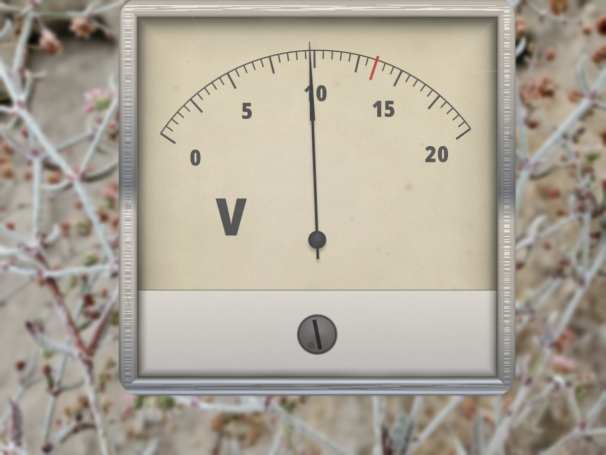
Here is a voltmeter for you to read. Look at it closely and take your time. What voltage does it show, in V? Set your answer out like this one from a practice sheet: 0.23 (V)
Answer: 9.75 (V)
